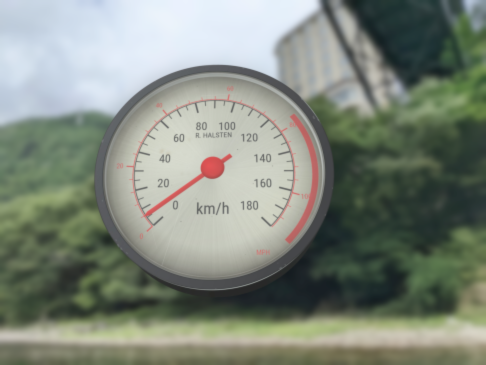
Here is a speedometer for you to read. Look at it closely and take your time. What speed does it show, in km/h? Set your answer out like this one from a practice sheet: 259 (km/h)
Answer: 5 (km/h)
